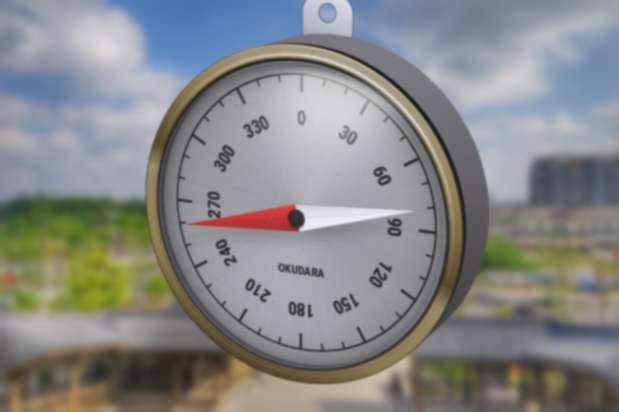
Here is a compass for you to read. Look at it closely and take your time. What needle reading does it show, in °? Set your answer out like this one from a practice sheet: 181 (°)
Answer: 260 (°)
